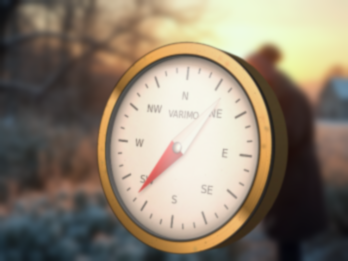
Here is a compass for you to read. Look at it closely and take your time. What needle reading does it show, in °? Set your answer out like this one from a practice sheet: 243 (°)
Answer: 220 (°)
